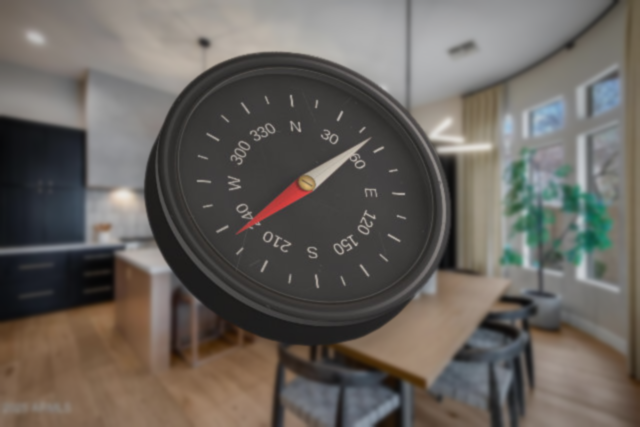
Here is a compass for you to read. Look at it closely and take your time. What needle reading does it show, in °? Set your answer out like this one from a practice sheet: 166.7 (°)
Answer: 232.5 (°)
